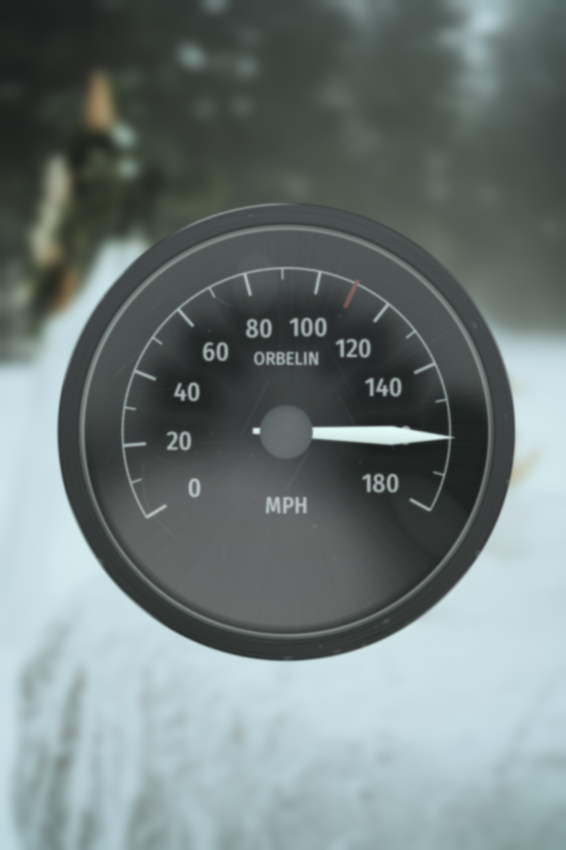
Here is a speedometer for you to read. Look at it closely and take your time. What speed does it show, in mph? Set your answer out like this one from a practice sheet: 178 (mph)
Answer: 160 (mph)
